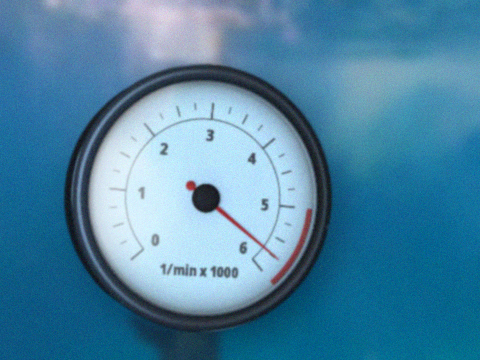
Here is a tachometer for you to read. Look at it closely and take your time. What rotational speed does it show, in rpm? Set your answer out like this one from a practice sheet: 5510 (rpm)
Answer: 5750 (rpm)
